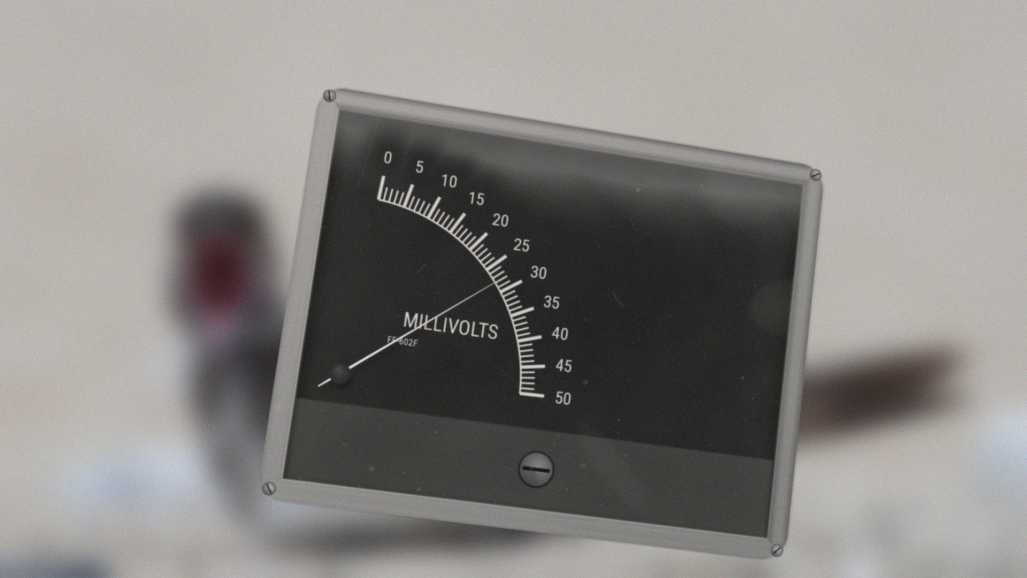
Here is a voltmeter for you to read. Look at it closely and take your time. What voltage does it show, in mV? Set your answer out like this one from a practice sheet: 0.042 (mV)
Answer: 28 (mV)
